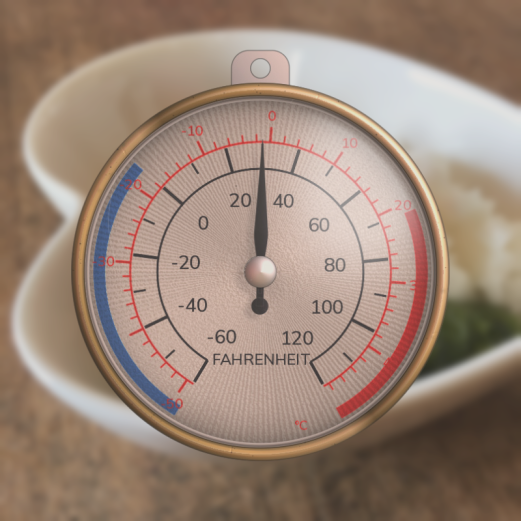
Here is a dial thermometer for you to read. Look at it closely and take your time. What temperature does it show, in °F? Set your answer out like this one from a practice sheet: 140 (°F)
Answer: 30 (°F)
